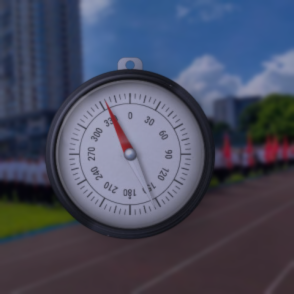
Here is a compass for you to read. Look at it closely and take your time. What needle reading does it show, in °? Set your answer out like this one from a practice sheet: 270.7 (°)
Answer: 335 (°)
